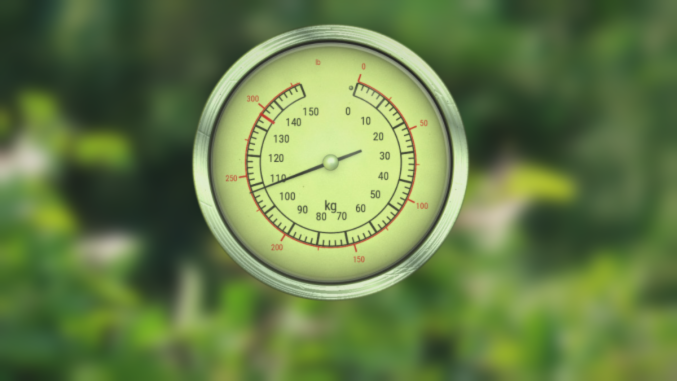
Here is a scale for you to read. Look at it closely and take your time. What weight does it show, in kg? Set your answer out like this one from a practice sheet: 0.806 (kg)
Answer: 108 (kg)
